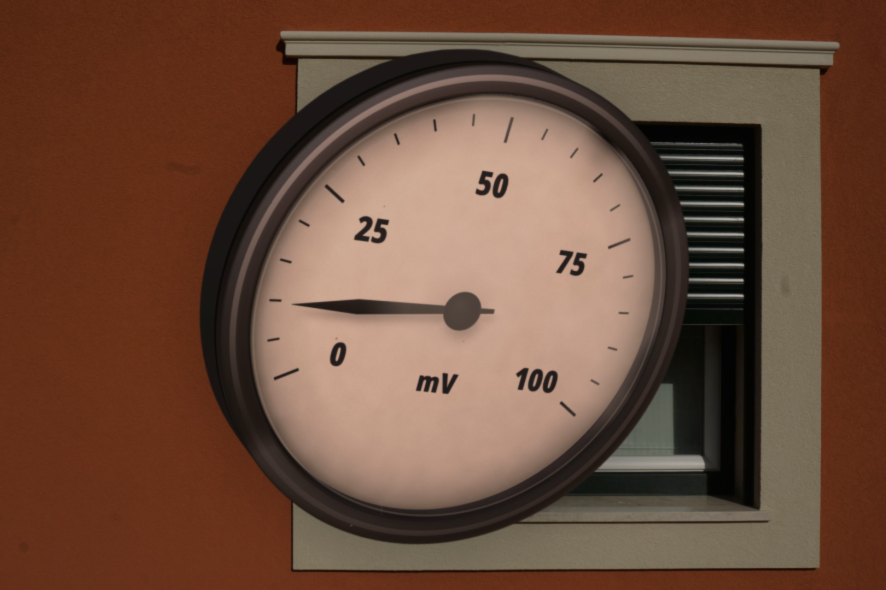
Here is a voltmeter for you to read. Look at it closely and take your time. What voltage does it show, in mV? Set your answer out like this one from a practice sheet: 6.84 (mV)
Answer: 10 (mV)
